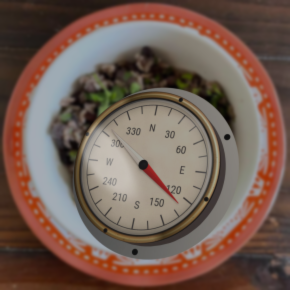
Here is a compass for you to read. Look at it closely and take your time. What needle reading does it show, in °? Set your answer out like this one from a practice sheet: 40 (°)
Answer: 127.5 (°)
